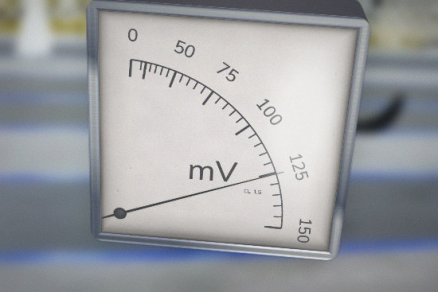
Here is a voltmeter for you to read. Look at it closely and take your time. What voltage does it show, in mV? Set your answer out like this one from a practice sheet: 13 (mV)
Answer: 125 (mV)
